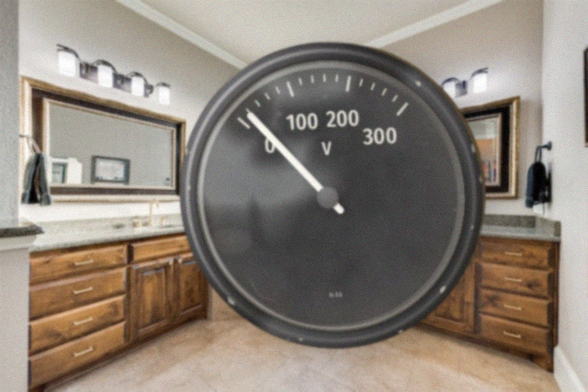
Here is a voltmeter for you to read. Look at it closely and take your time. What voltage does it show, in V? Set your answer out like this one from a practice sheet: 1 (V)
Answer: 20 (V)
